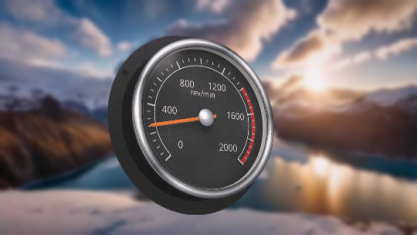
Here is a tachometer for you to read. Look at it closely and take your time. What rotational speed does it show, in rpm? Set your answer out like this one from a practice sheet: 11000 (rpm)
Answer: 250 (rpm)
